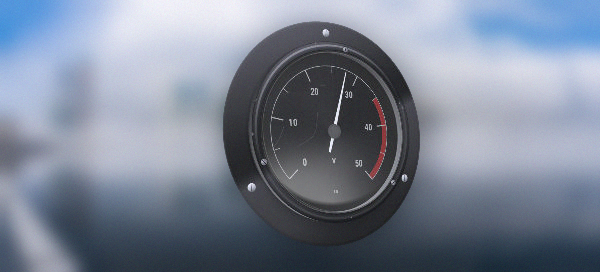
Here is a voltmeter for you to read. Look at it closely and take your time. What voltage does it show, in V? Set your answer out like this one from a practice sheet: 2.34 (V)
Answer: 27.5 (V)
